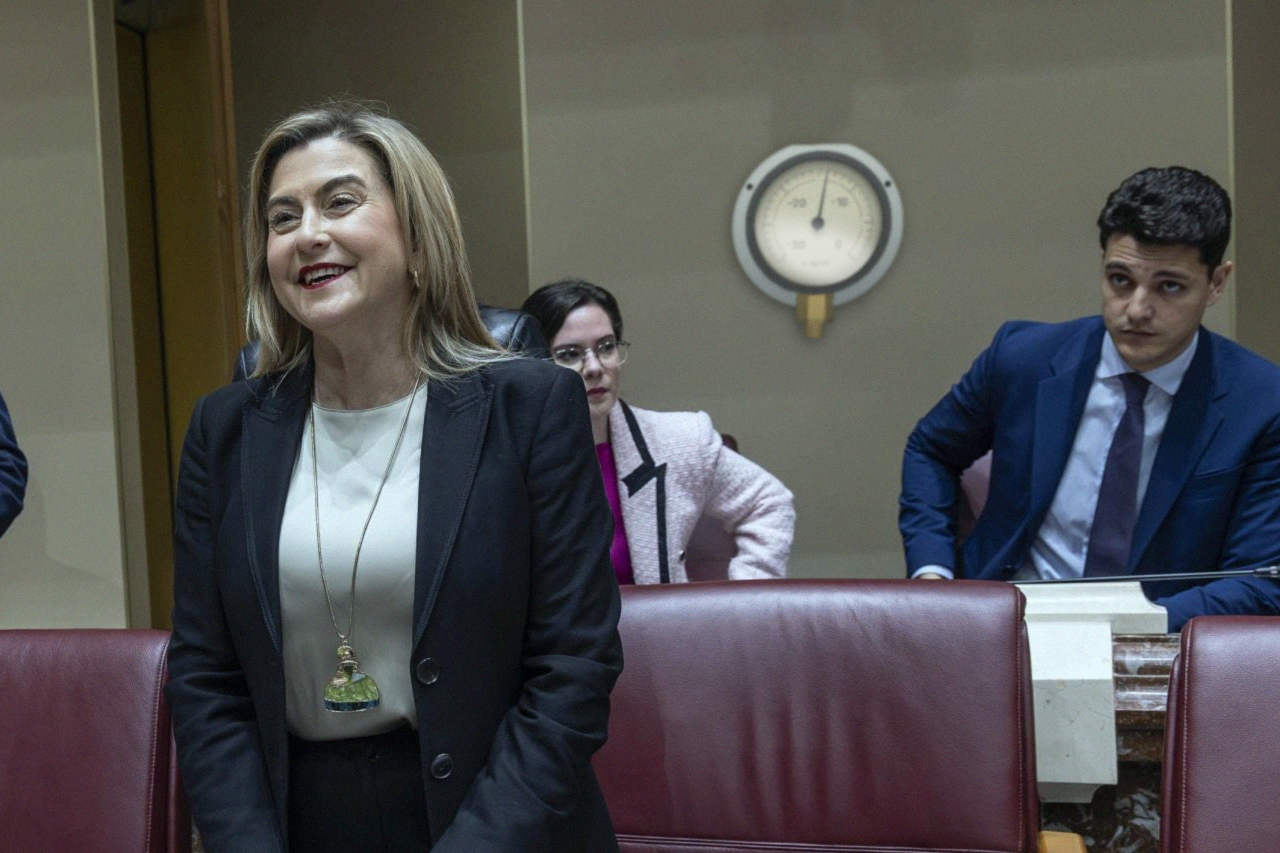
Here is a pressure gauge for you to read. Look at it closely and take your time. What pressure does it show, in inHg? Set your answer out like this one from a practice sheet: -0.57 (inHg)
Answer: -14 (inHg)
